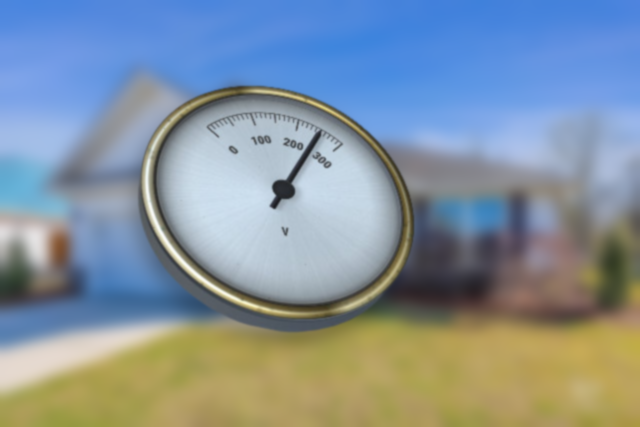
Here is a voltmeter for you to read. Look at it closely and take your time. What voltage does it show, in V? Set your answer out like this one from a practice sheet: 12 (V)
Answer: 250 (V)
